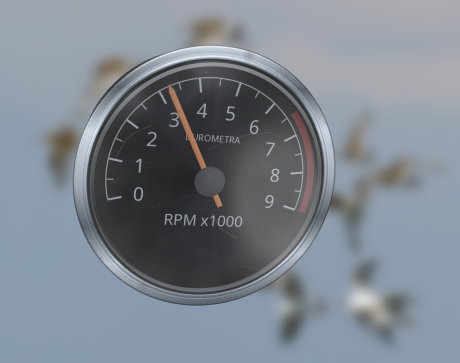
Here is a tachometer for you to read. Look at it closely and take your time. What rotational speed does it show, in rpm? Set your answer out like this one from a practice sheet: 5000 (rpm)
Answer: 3250 (rpm)
